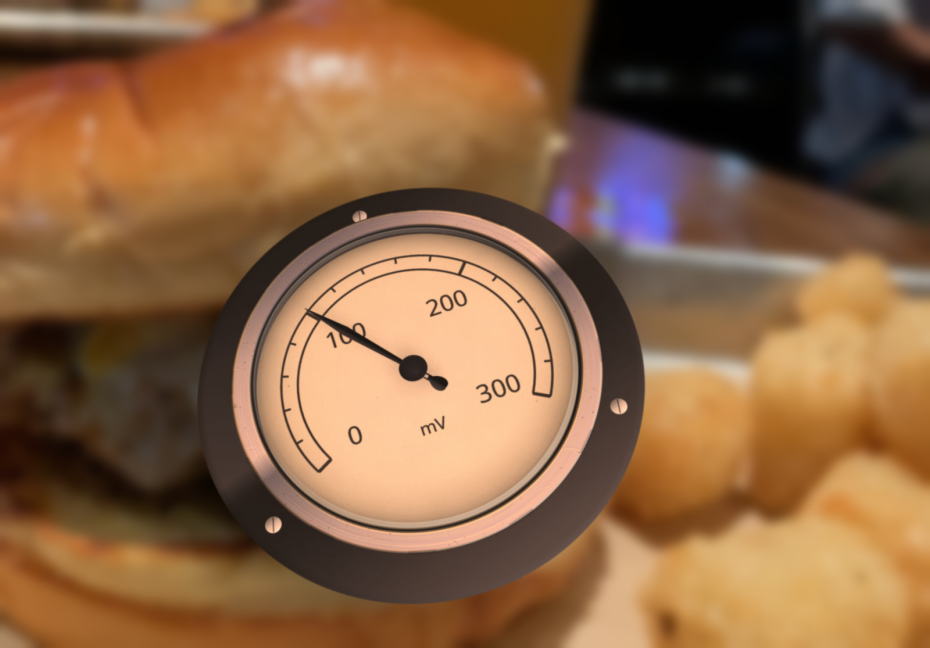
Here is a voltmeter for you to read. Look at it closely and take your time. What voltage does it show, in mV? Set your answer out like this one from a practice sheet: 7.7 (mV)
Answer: 100 (mV)
